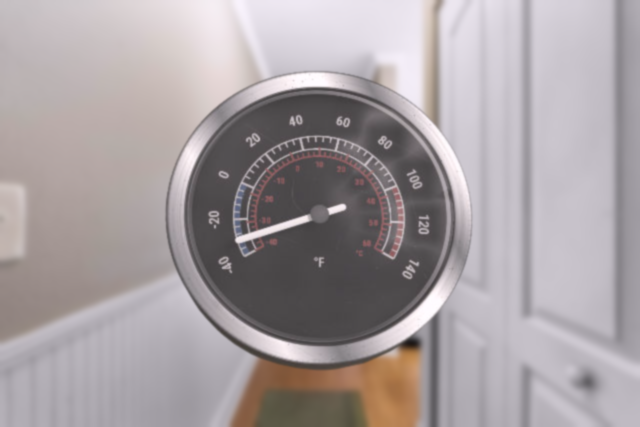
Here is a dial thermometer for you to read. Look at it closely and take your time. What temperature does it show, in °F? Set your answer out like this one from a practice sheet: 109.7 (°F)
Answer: -32 (°F)
